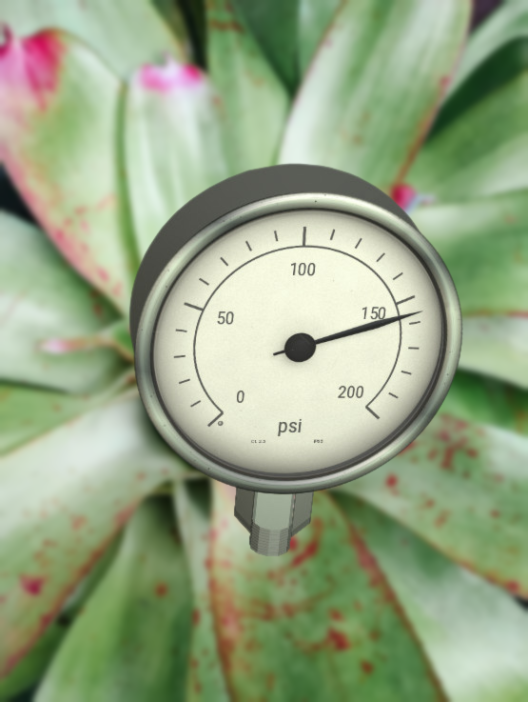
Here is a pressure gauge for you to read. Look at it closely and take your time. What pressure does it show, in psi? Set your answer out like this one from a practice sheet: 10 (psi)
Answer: 155 (psi)
